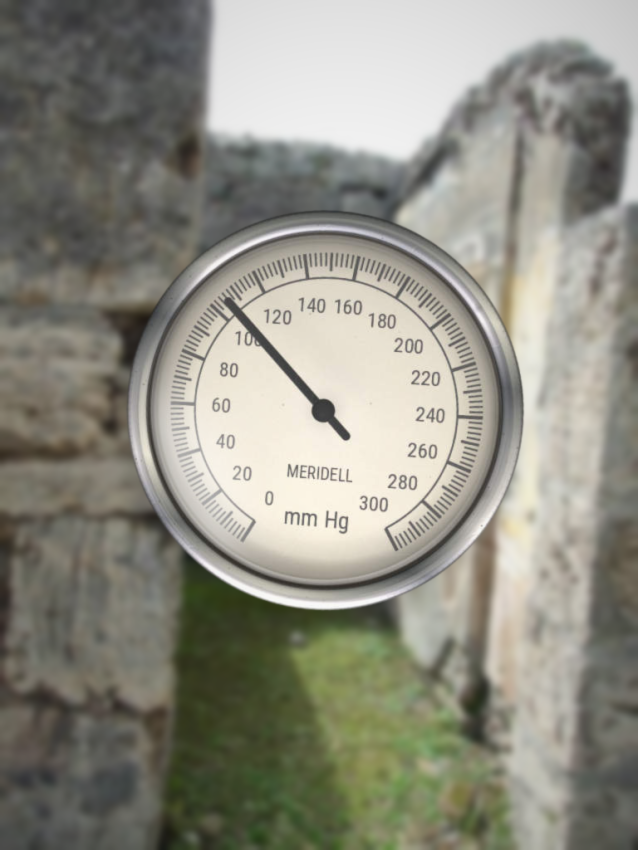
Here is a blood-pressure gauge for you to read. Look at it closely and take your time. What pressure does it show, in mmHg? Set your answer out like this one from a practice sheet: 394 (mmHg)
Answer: 106 (mmHg)
